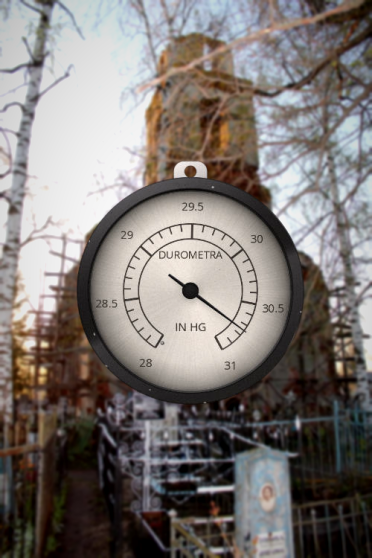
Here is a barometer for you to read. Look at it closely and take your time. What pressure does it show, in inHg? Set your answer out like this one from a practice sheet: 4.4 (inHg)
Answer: 30.75 (inHg)
